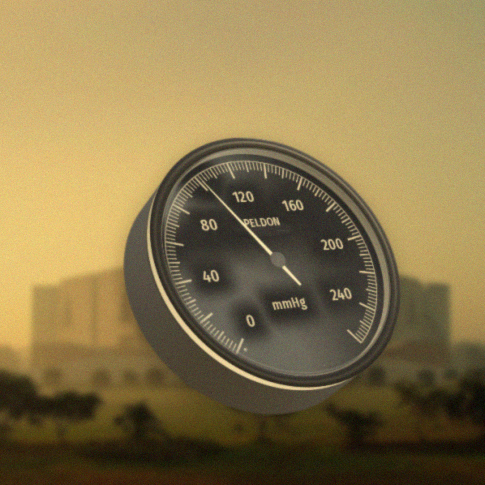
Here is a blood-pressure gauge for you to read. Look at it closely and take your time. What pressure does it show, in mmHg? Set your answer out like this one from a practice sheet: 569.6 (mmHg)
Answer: 100 (mmHg)
